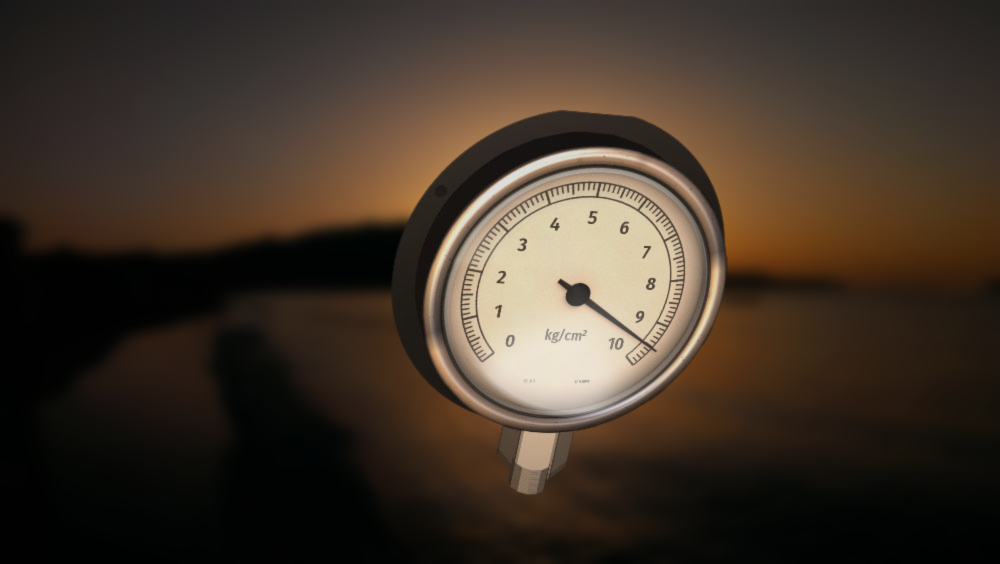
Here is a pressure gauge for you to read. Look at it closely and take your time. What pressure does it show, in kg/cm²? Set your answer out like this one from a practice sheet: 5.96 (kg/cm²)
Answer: 9.5 (kg/cm²)
